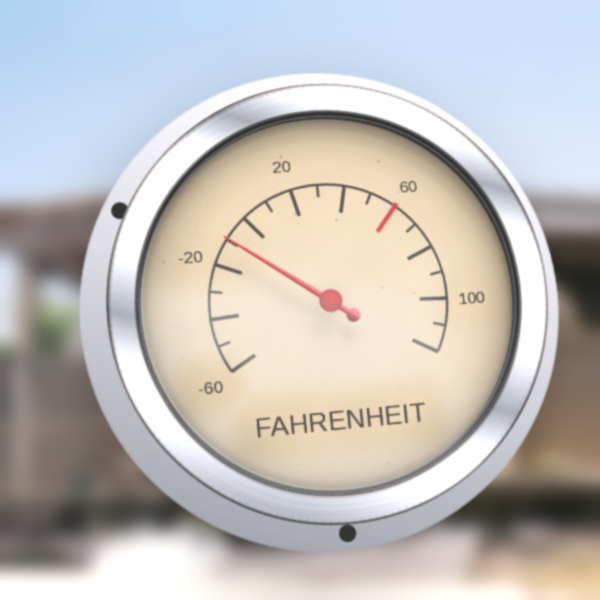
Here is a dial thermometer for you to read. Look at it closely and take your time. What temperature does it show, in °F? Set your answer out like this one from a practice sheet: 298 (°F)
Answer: -10 (°F)
